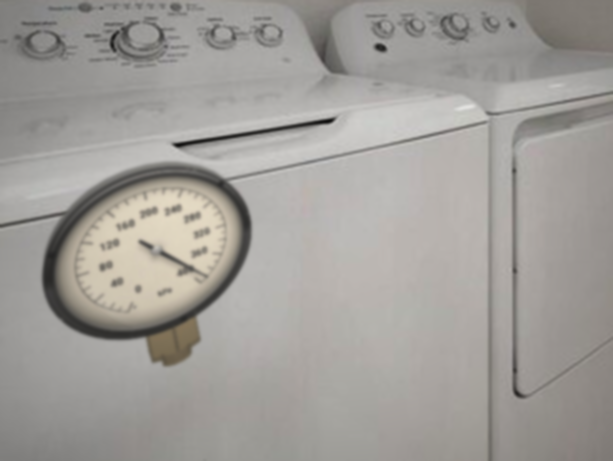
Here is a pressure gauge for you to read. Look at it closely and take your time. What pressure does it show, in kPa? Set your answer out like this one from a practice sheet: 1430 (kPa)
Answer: 390 (kPa)
